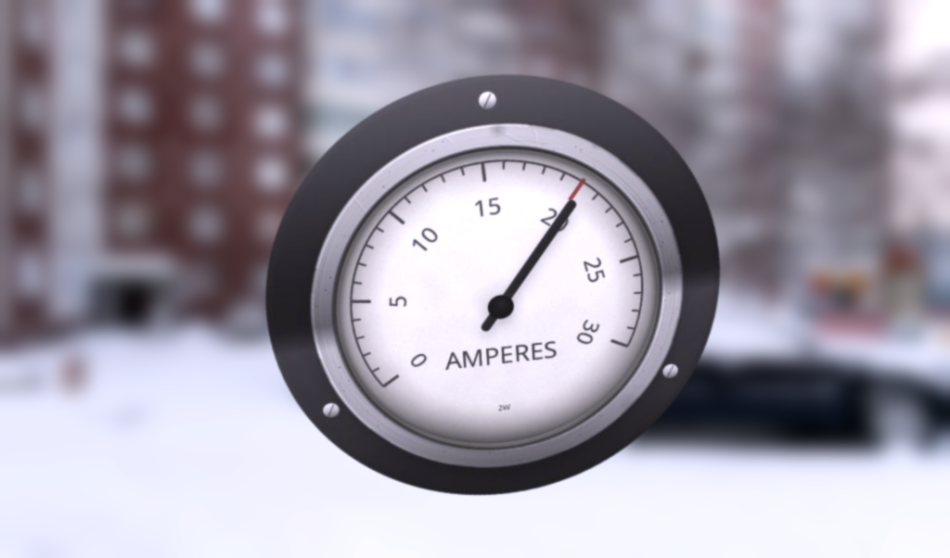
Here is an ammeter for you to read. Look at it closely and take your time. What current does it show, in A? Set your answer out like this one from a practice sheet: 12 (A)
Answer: 20 (A)
